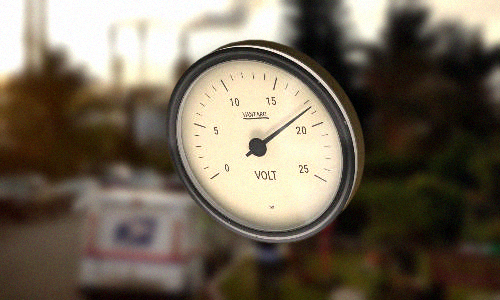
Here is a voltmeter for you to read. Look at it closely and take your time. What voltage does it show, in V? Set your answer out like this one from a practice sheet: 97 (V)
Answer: 18.5 (V)
